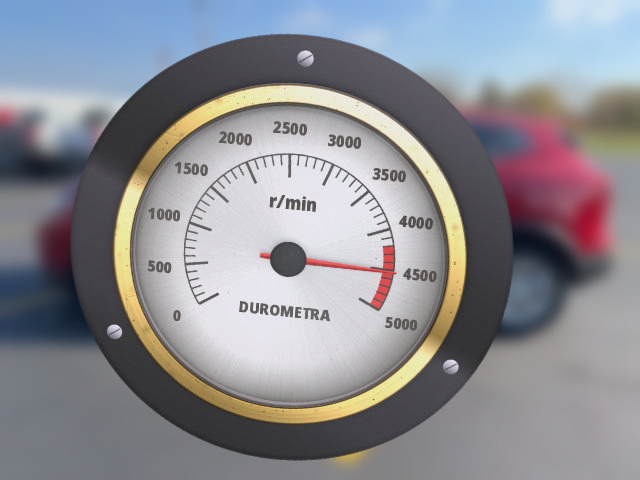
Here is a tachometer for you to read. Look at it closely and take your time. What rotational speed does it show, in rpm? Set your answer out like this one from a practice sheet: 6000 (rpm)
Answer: 4500 (rpm)
